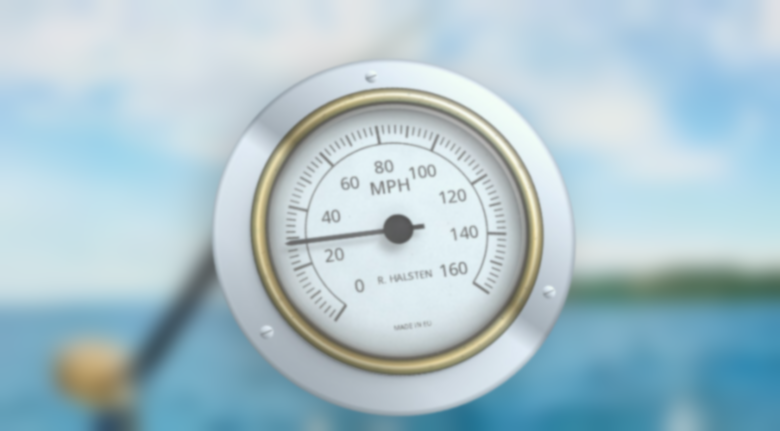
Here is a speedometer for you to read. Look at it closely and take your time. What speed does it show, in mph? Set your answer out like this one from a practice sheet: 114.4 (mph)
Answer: 28 (mph)
